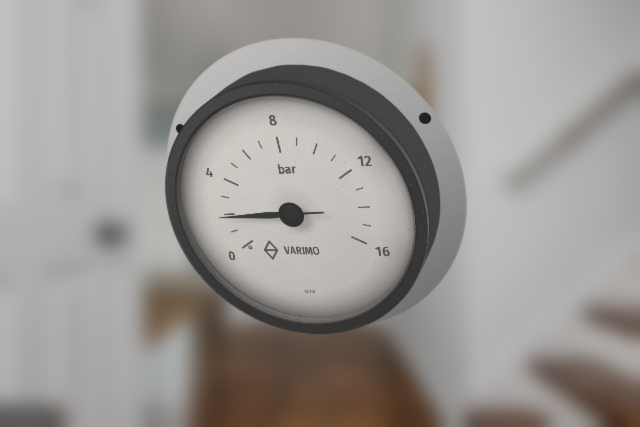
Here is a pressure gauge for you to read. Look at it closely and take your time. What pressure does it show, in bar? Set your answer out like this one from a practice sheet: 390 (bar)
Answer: 2 (bar)
